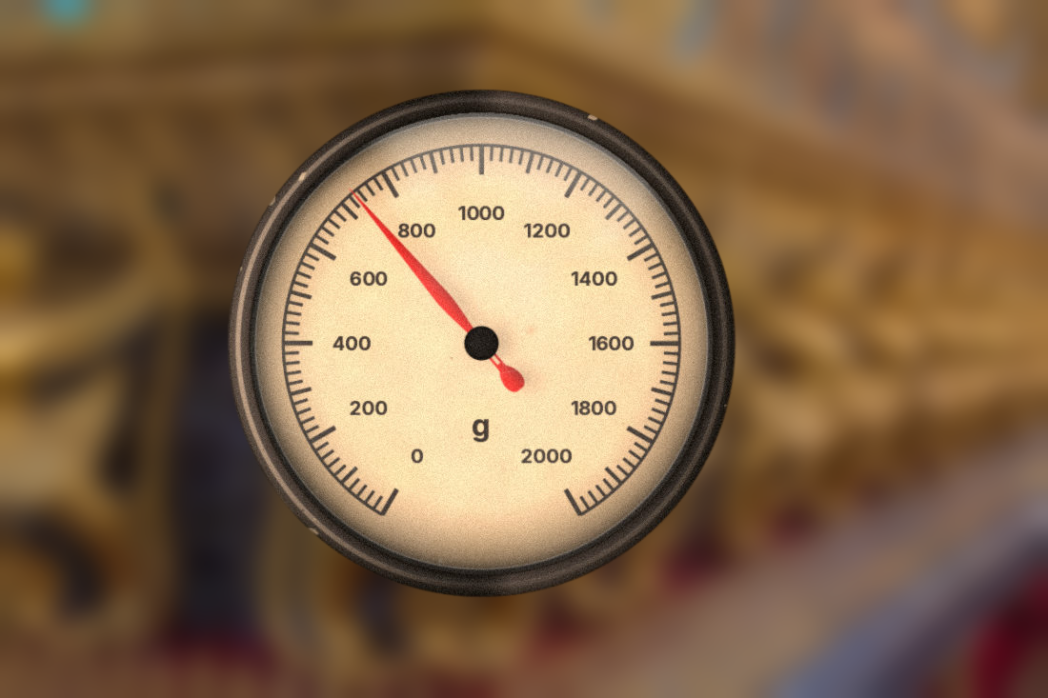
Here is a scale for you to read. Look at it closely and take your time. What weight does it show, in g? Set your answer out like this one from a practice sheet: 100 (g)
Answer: 730 (g)
